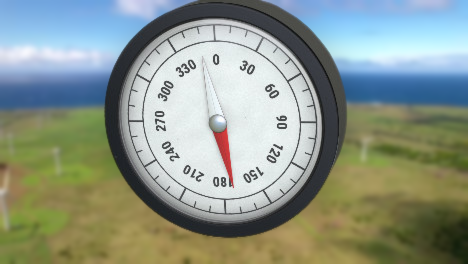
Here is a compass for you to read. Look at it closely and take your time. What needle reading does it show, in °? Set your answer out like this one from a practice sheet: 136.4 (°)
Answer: 170 (°)
